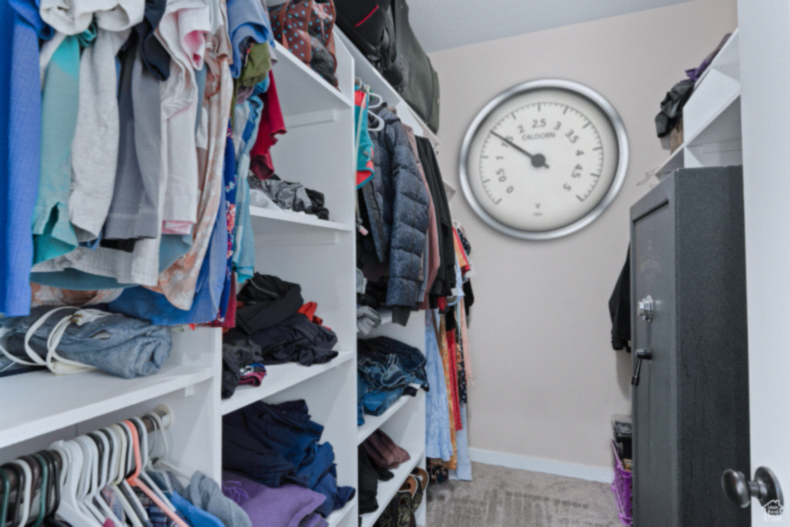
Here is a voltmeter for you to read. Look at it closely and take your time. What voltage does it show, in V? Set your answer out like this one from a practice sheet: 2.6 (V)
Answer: 1.5 (V)
